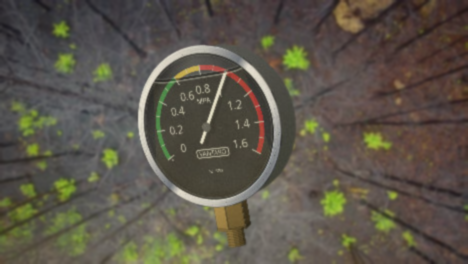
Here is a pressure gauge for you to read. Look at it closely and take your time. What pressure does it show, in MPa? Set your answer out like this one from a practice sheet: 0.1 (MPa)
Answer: 1 (MPa)
